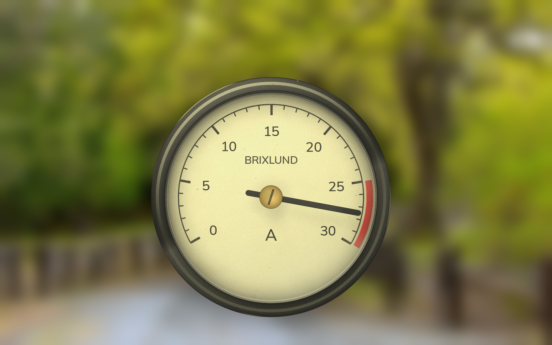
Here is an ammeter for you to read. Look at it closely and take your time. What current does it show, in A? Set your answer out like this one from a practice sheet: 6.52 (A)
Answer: 27.5 (A)
